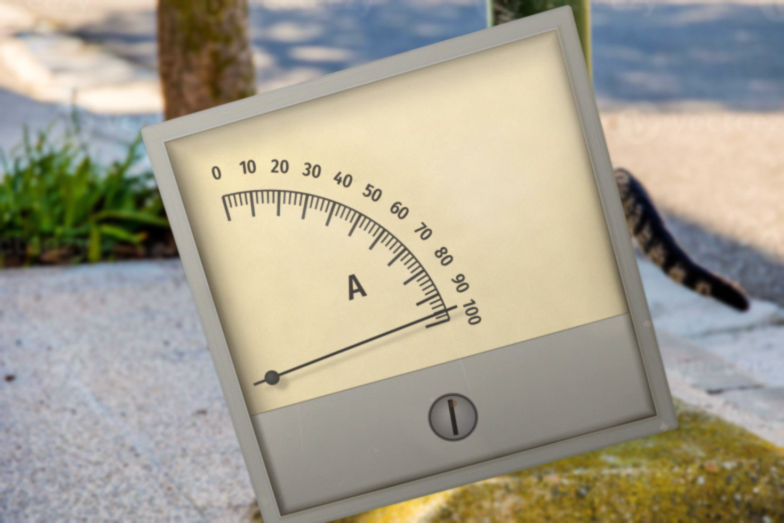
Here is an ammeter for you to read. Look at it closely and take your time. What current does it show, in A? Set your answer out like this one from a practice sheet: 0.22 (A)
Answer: 96 (A)
